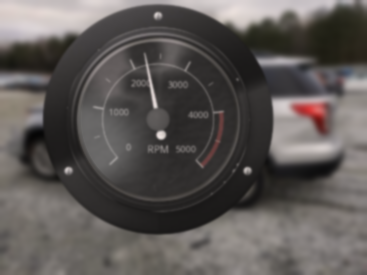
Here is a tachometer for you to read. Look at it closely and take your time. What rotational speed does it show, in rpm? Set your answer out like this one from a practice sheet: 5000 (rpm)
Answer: 2250 (rpm)
